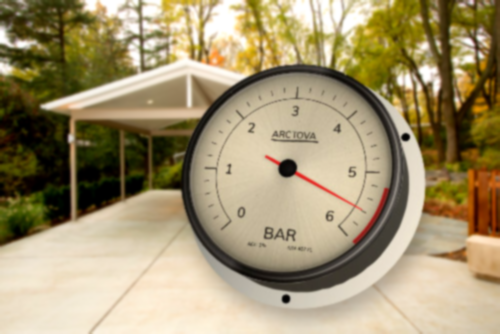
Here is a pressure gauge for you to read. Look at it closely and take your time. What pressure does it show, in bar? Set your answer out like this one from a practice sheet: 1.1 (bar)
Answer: 5.6 (bar)
